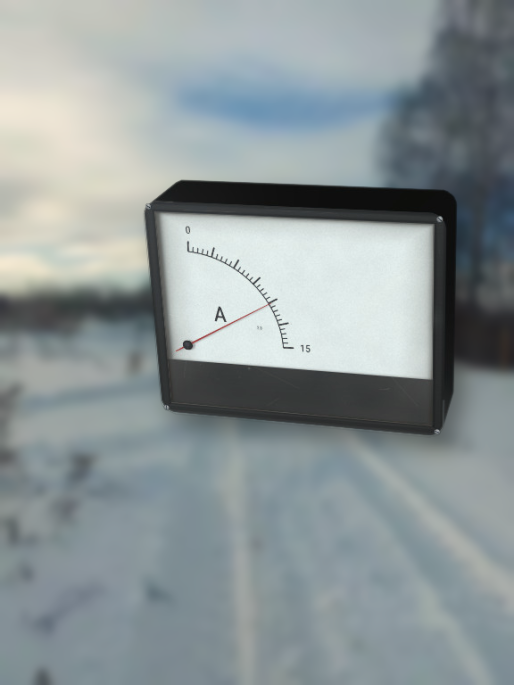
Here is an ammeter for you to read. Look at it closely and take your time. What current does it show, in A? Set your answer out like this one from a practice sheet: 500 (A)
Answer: 10 (A)
